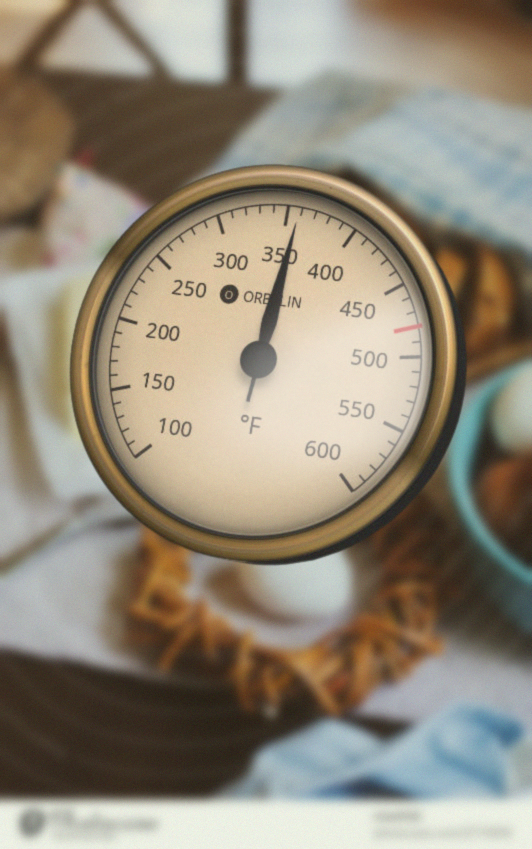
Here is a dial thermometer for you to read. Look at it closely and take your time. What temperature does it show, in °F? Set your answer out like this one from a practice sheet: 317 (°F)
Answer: 360 (°F)
